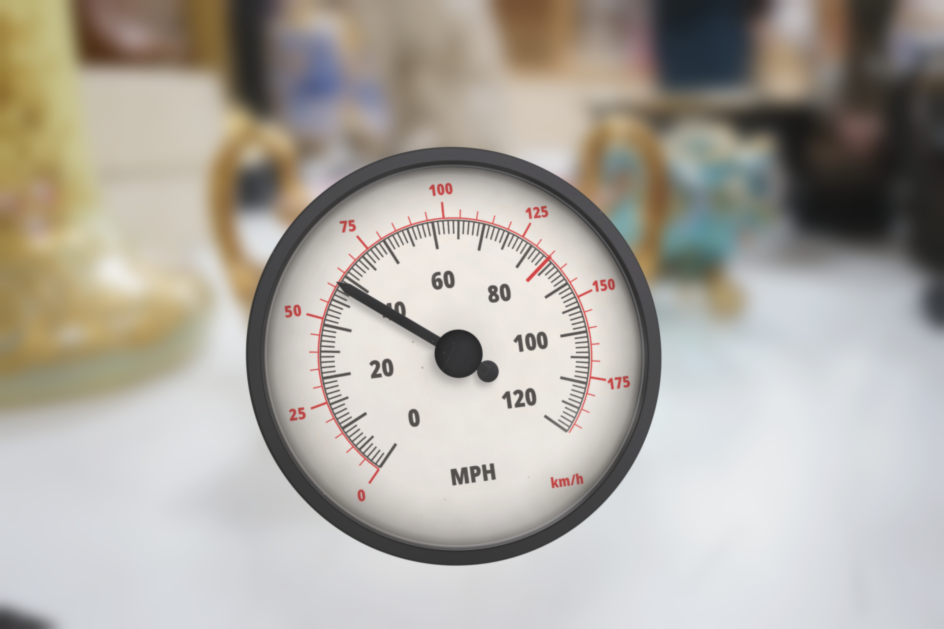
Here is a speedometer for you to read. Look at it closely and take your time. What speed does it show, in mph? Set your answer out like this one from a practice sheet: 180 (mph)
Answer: 38 (mph)
